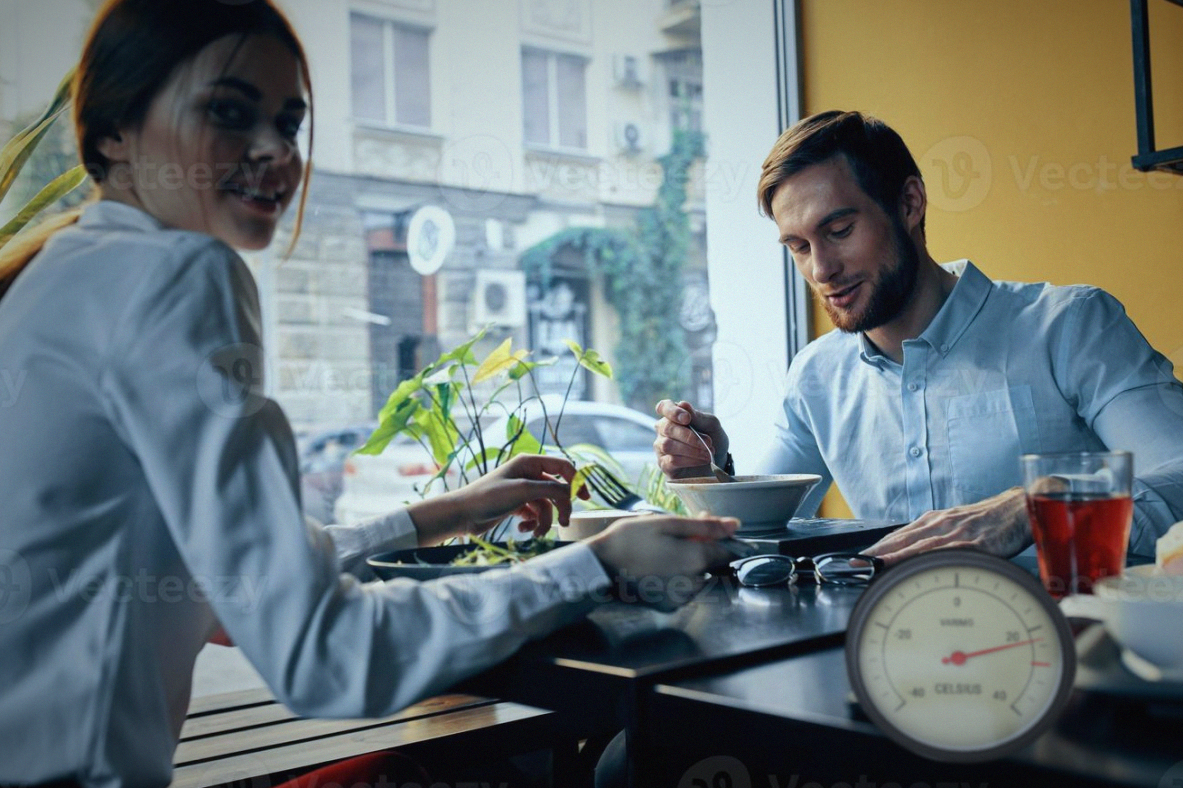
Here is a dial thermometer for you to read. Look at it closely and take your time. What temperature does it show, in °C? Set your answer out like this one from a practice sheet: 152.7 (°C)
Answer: 22 (°C)
